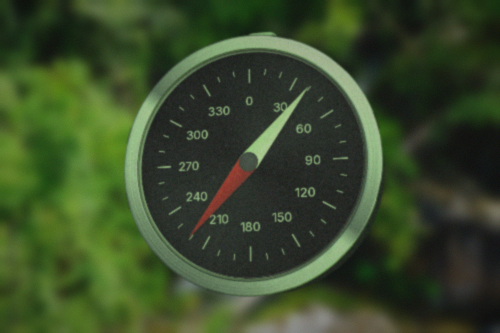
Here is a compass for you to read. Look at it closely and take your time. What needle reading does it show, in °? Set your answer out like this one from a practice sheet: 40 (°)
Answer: 220 (°)
